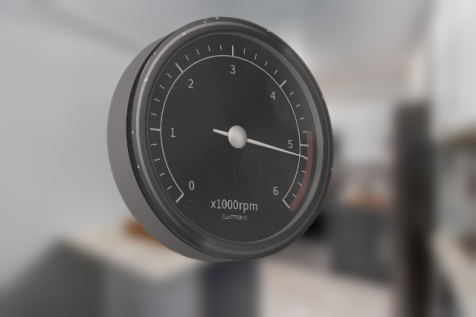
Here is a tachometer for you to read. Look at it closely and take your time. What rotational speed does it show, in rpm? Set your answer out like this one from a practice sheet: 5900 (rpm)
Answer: 5200 (rpm)
